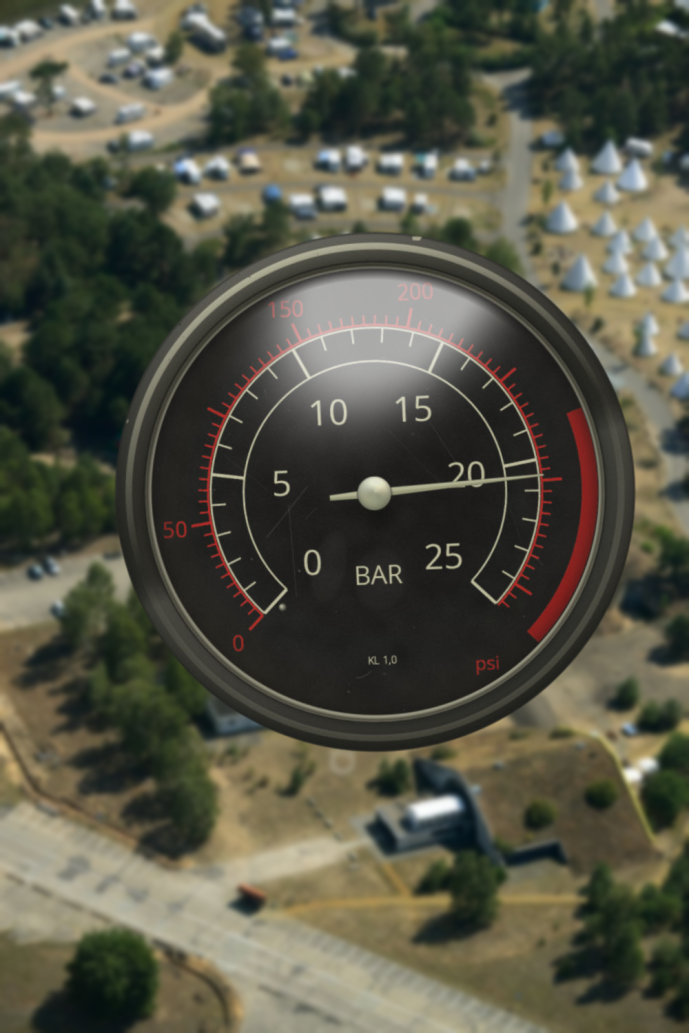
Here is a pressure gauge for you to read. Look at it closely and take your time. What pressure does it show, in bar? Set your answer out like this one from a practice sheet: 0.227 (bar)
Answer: 20.5 (bar)
